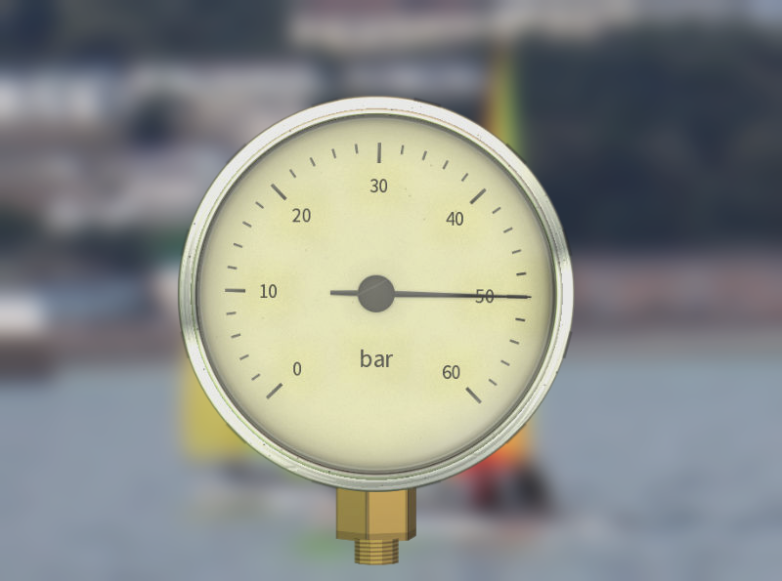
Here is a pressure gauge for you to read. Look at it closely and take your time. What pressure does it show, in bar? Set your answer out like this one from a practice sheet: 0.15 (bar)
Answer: 50 (bar)
